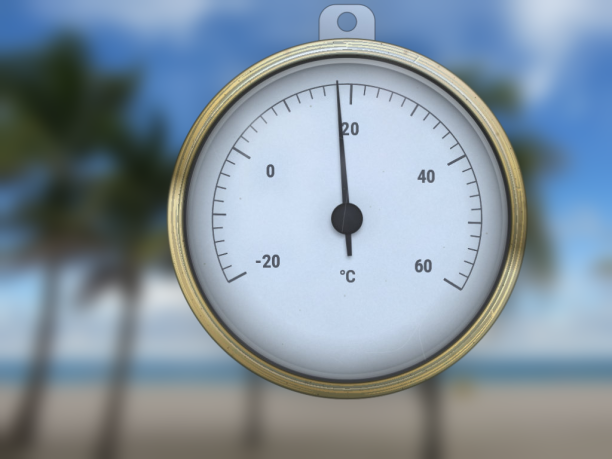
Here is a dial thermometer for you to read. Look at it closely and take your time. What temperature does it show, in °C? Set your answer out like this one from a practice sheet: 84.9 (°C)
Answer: 18 (°C)
